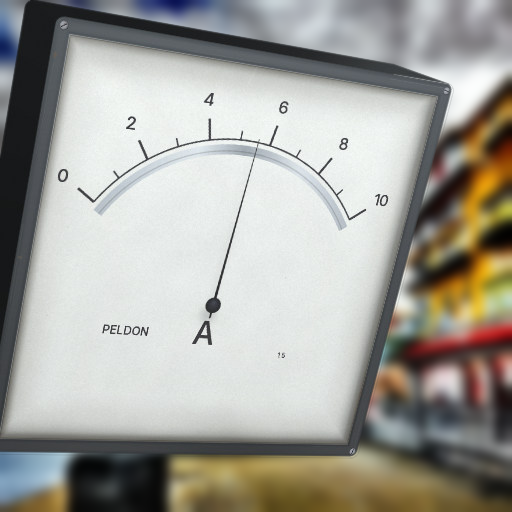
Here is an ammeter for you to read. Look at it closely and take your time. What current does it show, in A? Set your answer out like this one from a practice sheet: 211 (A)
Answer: 5.5 (A)
